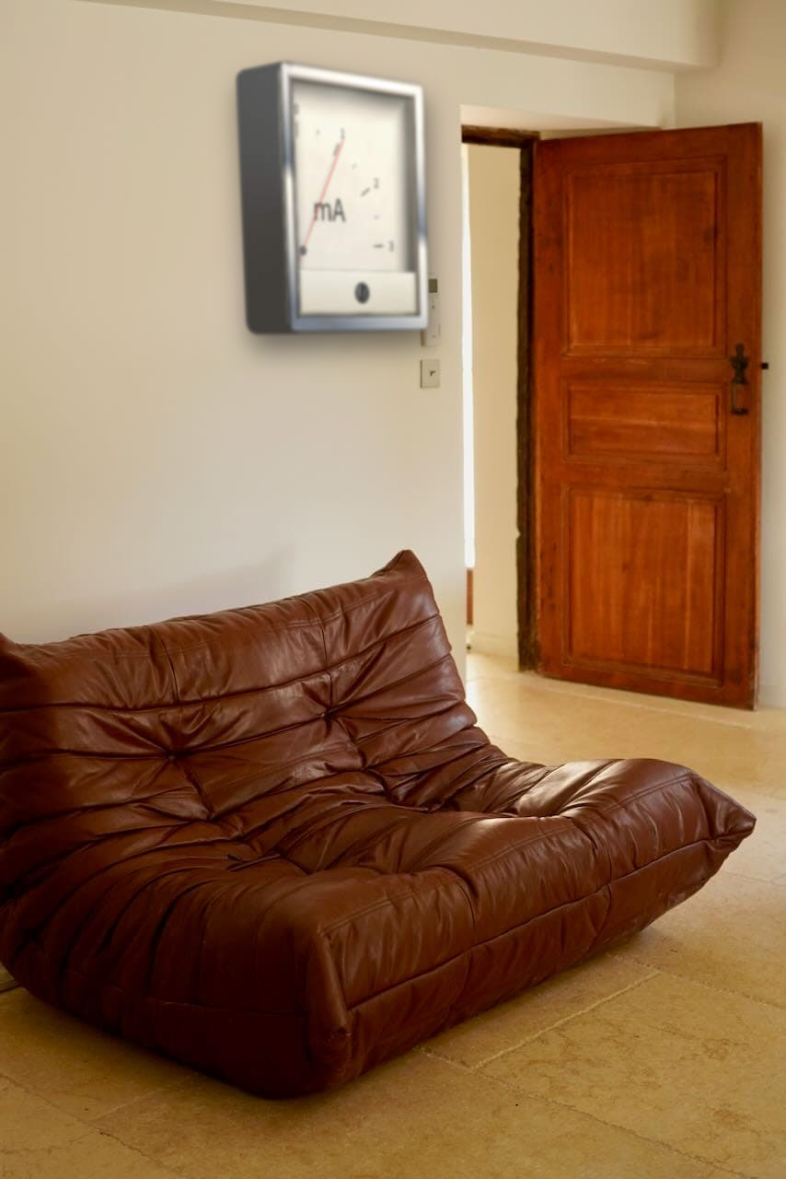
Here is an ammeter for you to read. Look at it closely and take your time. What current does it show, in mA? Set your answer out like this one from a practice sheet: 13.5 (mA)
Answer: 1 (mA)
